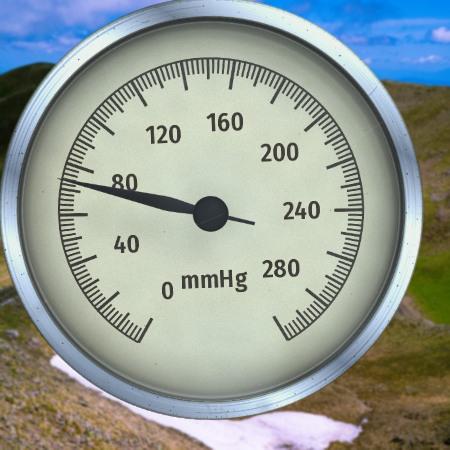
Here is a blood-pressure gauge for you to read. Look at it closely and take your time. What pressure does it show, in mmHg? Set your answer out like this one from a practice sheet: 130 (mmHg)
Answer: 74 (mmHg)
